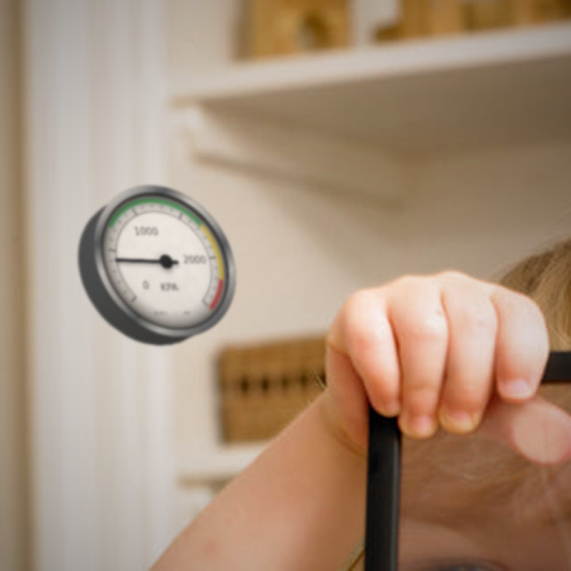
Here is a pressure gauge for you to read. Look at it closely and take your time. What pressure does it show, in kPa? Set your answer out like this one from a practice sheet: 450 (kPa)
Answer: 400 (kPa)
